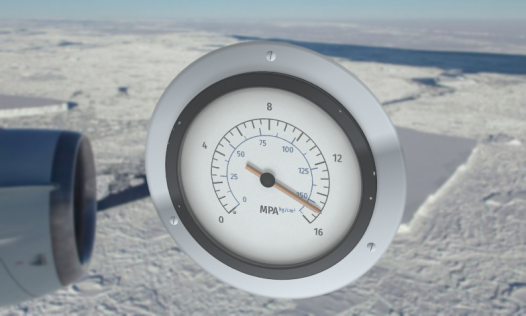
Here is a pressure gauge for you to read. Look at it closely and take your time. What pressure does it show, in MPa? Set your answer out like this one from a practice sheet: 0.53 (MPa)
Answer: 15 (MPa)
